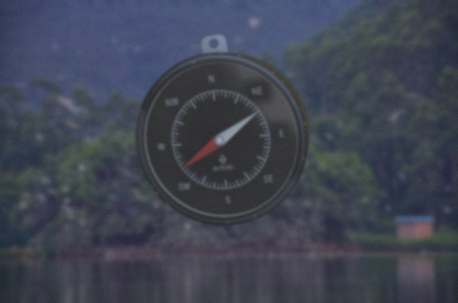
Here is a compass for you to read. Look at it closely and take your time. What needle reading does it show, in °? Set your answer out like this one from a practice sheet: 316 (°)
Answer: 240 (°)
